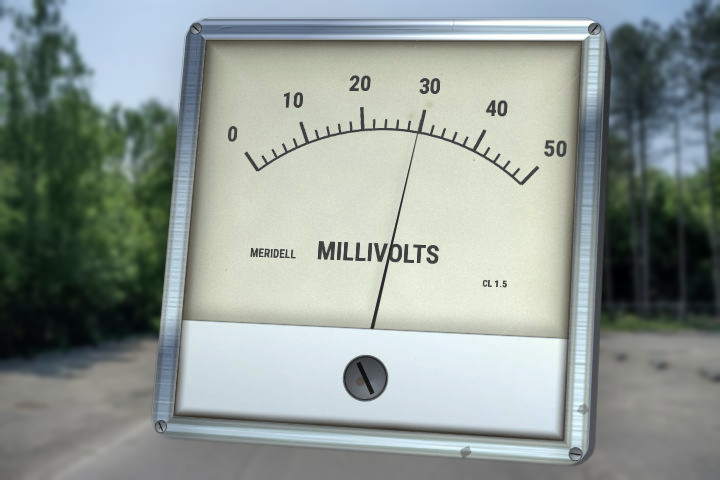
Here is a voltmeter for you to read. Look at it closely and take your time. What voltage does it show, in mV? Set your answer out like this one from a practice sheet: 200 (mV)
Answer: 30 (mV)
